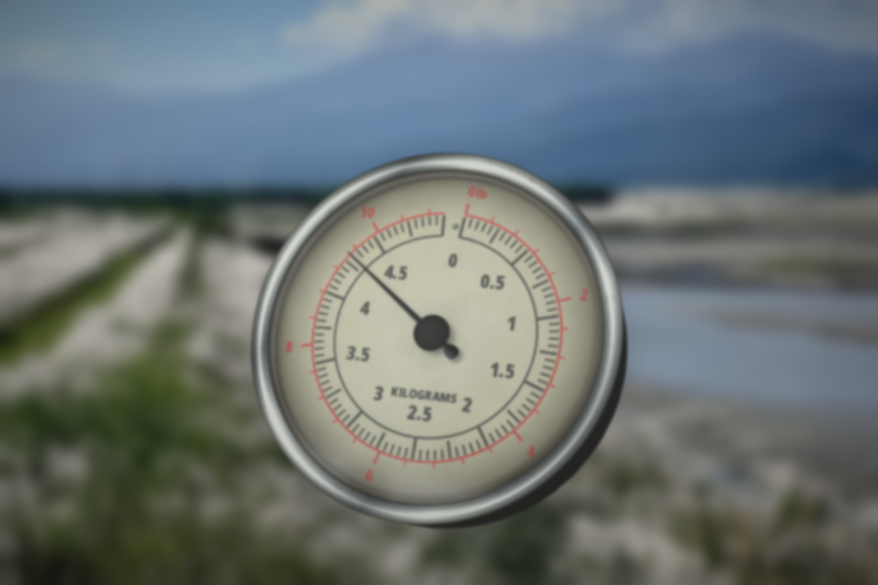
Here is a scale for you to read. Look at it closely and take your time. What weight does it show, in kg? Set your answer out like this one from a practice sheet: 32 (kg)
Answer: 4.3 (kg)
